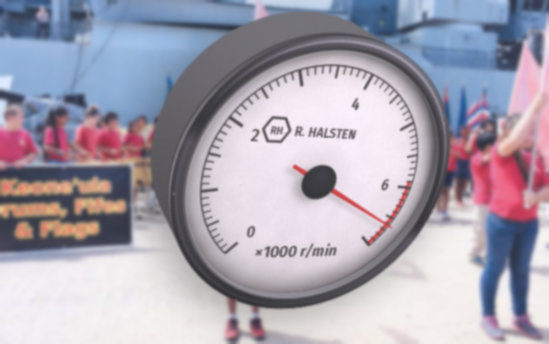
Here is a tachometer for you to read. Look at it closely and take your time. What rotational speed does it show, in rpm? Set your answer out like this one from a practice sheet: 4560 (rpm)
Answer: 6600 (rpm)
